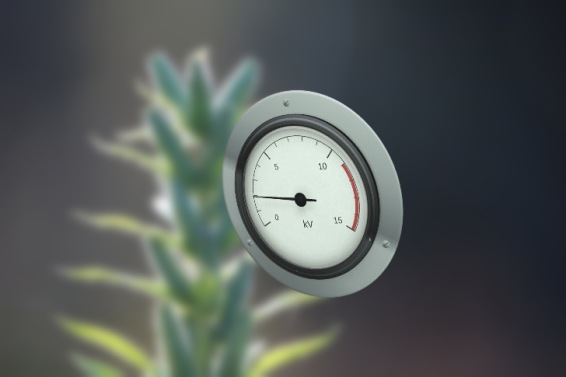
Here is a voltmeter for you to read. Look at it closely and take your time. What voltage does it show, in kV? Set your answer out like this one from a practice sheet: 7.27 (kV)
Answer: 2 (kV)
